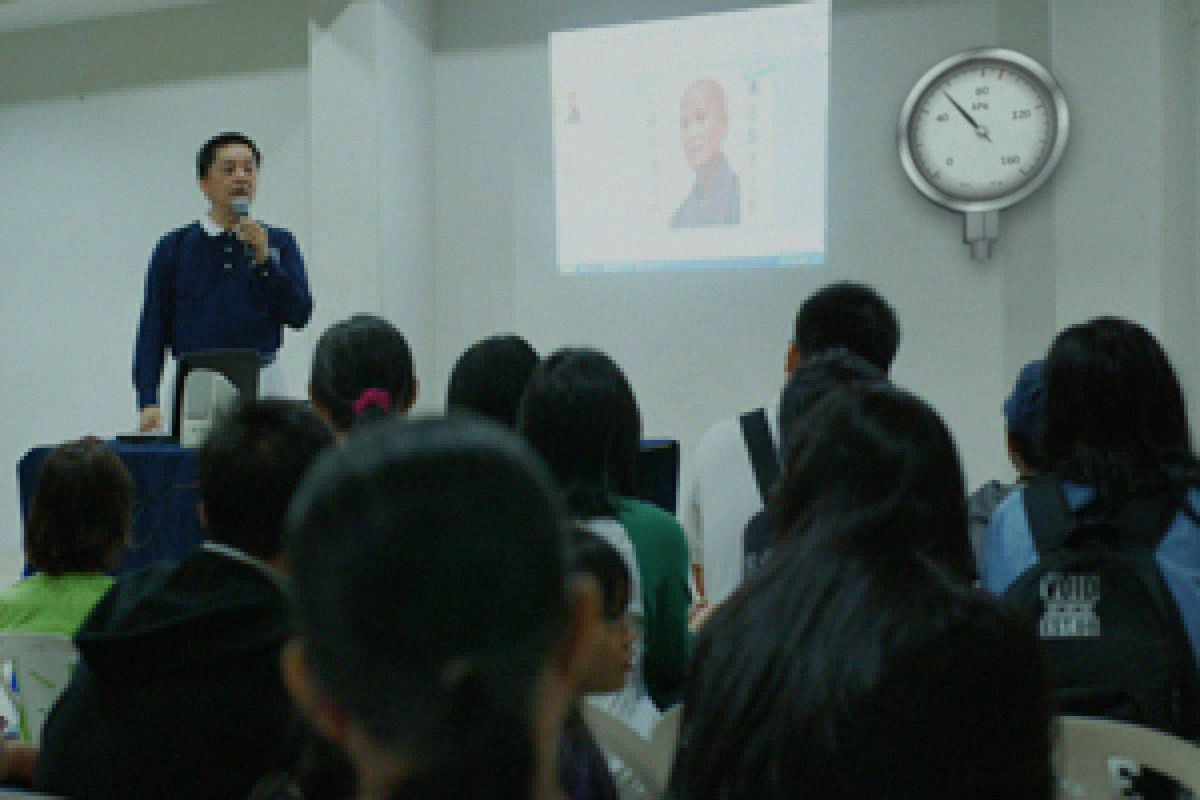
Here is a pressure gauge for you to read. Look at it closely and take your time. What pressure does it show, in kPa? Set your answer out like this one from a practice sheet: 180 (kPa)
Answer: 55 (kPa)
